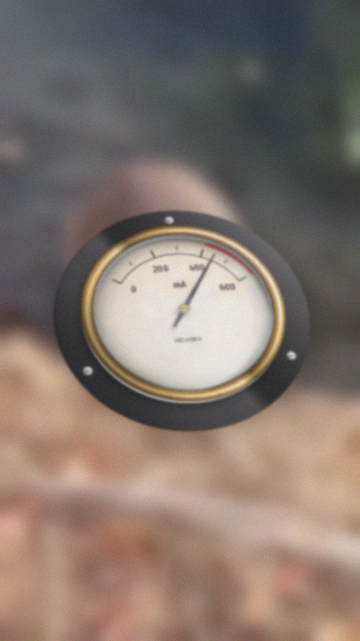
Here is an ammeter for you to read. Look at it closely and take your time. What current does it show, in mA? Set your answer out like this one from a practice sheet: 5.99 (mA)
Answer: 450 (mA)
